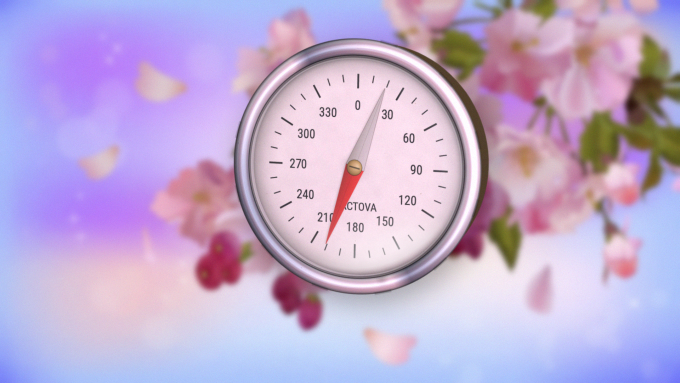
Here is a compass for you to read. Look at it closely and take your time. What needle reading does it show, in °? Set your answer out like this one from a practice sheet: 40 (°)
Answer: 200 (°)
